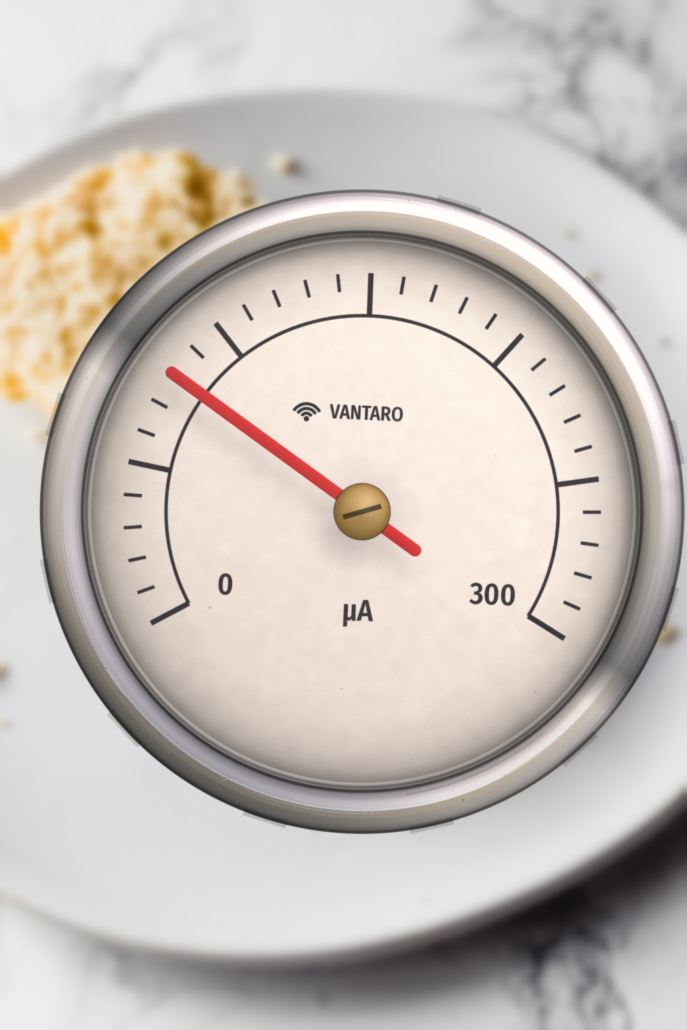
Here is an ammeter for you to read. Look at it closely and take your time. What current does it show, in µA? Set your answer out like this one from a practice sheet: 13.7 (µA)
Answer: 80 (µA)
